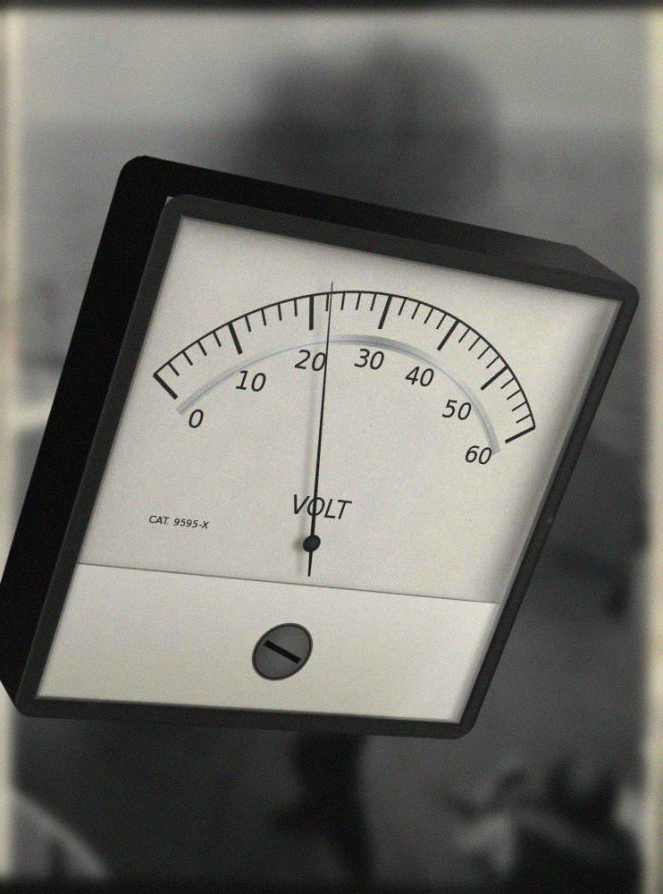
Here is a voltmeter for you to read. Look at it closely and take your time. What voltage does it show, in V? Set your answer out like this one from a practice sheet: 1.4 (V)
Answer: 22 (V)
